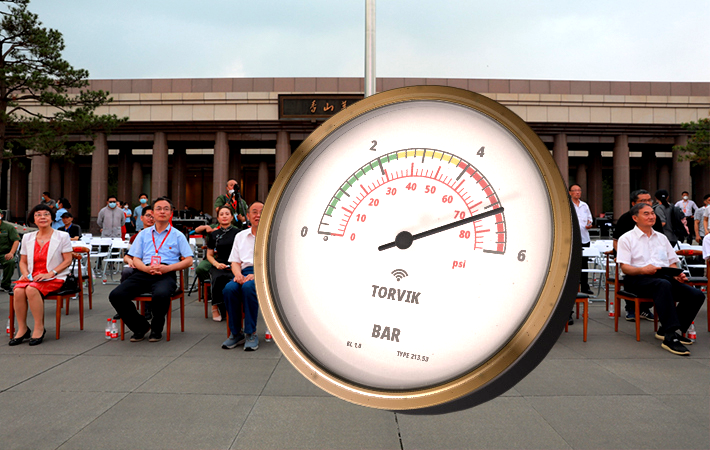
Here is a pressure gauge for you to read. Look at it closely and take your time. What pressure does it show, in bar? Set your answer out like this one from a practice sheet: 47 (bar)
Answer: 5.2 (bar)
